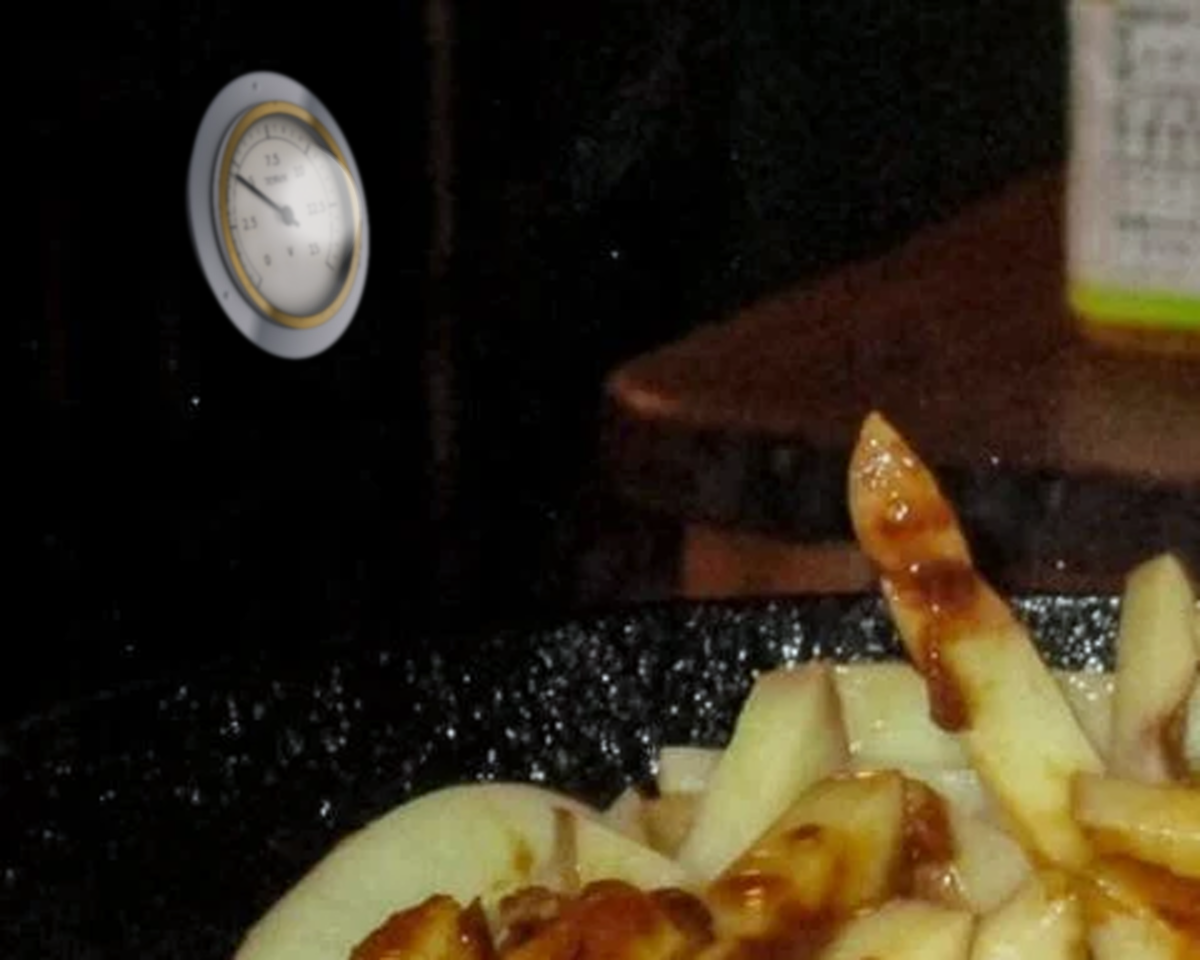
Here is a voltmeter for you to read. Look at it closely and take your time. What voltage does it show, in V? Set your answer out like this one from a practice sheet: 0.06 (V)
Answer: 4.5 (V)
